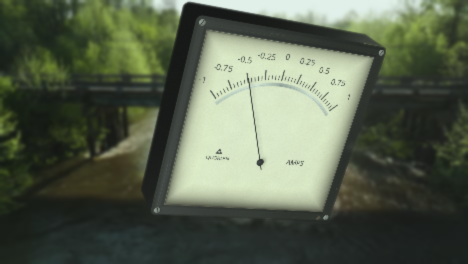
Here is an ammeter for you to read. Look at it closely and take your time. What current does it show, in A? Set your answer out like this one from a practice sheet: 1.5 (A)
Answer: -0.5 (A)
